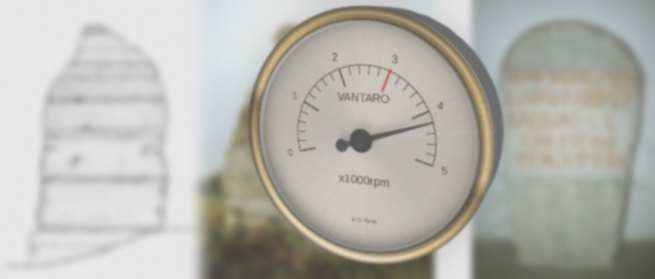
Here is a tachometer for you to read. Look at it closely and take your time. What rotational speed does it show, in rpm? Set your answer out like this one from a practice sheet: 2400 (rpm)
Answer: 4200 (rpm)
